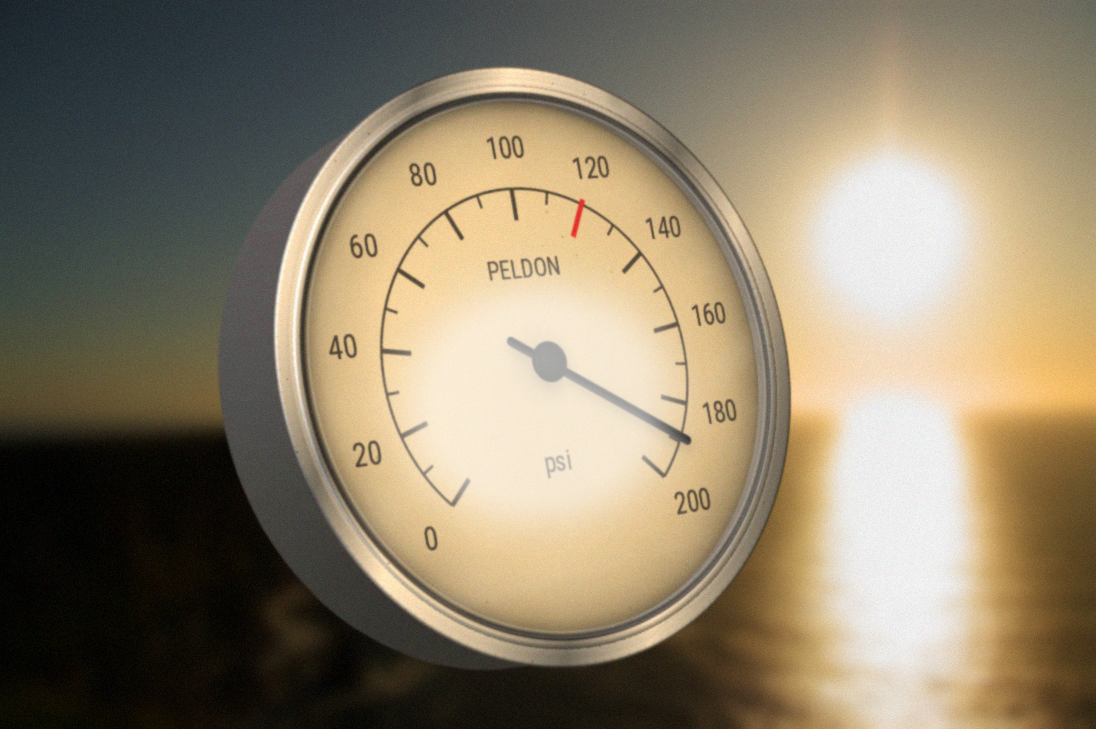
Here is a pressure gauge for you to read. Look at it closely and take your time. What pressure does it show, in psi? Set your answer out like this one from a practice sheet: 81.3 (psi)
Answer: 190 (psi)
